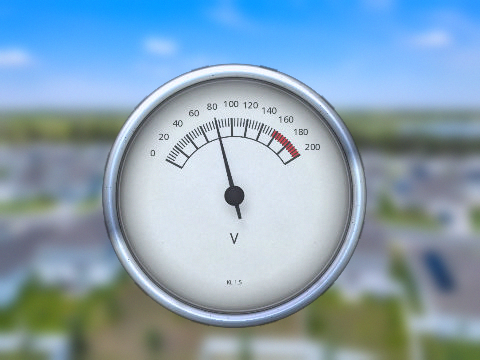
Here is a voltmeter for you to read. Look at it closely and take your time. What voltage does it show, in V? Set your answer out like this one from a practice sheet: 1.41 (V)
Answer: 80 (V)
